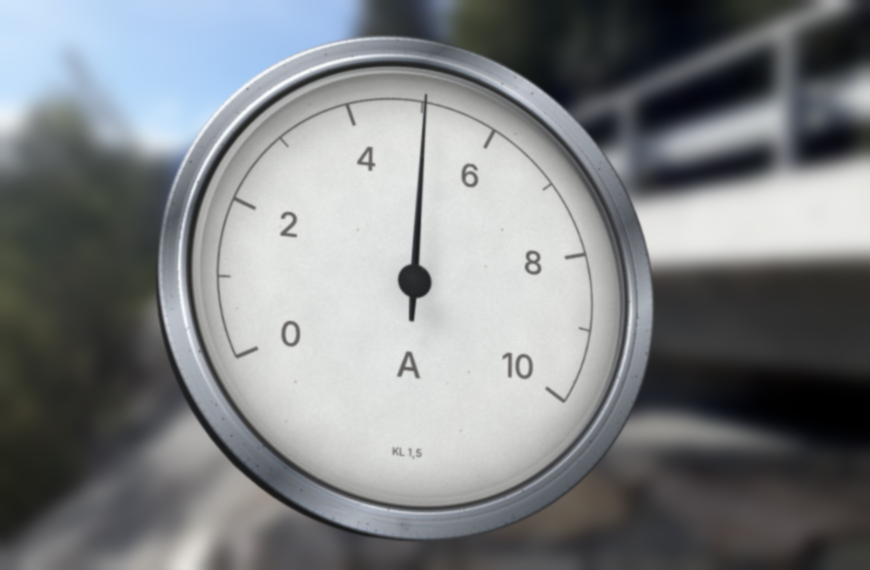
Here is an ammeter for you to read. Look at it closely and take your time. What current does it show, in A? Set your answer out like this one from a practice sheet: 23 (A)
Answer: 5 (A)
